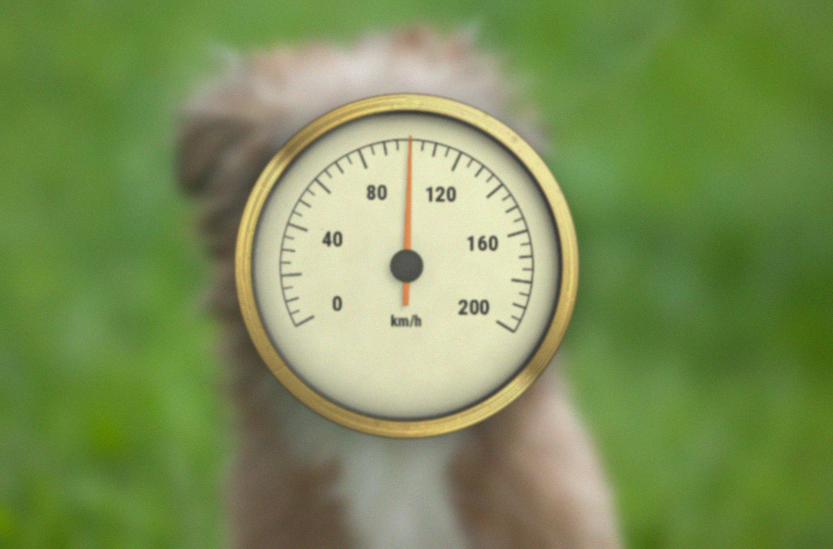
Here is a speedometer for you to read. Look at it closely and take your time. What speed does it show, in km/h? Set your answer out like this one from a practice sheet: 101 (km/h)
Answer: 100 (km/h)
